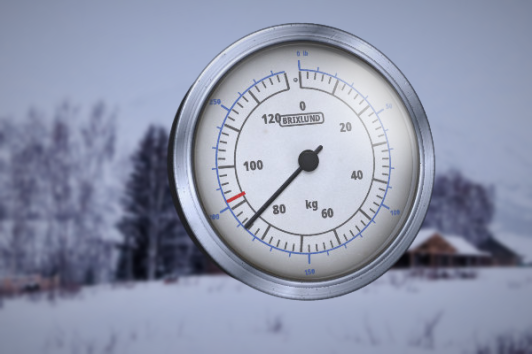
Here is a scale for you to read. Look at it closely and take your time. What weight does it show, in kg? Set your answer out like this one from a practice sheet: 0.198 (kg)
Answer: 85 (kg)
